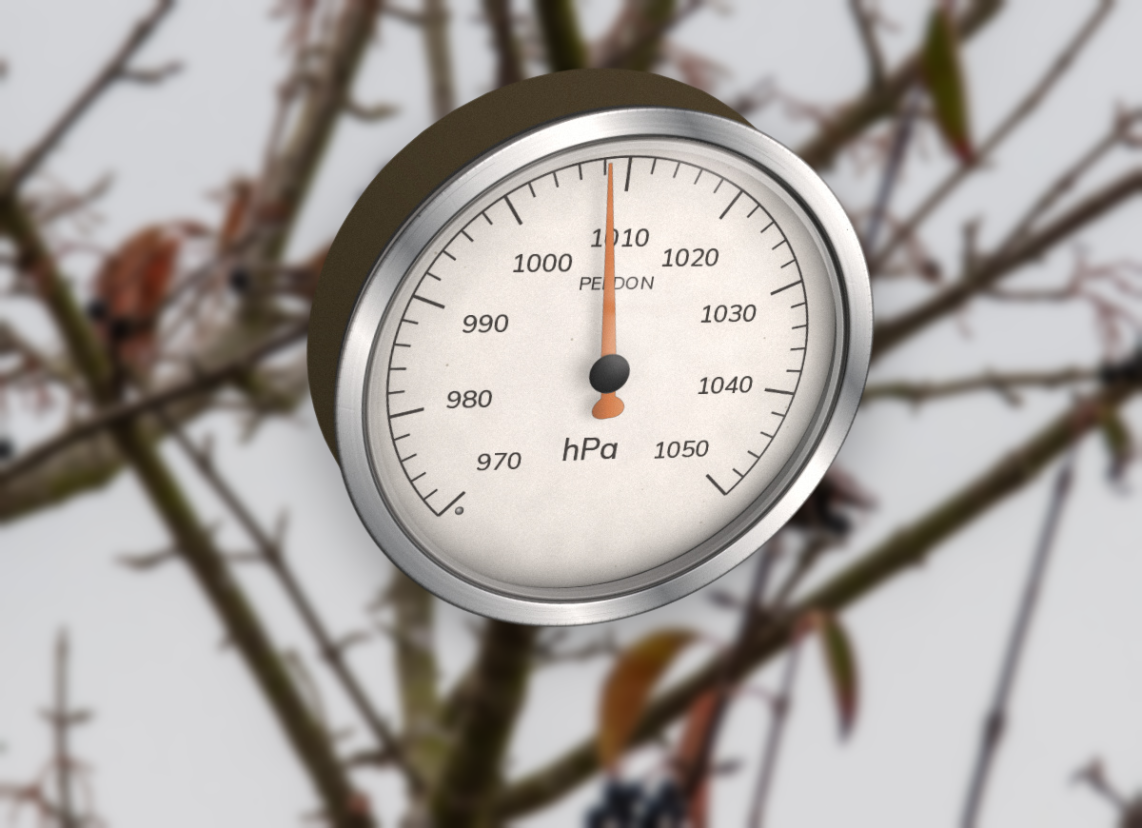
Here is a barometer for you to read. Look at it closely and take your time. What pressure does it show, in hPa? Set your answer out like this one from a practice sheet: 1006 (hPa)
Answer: 1008 (hPa)
